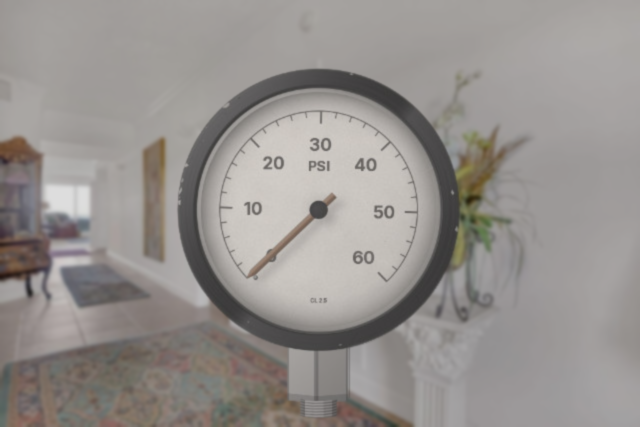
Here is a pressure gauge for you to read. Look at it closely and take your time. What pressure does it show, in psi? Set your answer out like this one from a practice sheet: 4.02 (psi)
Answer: 0 (psi)
